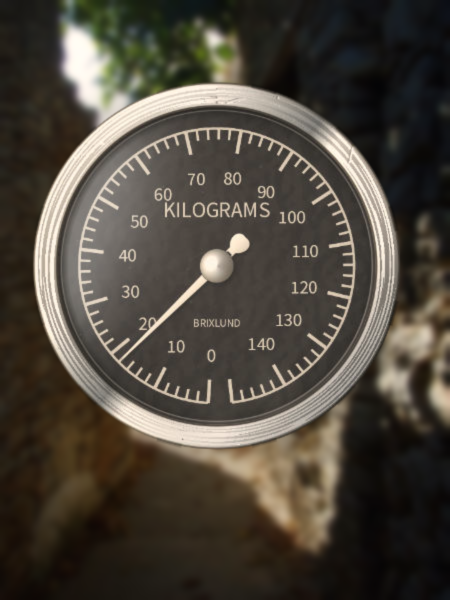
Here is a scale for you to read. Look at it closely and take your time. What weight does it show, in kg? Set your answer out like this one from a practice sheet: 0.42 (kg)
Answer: 18 (kg)
